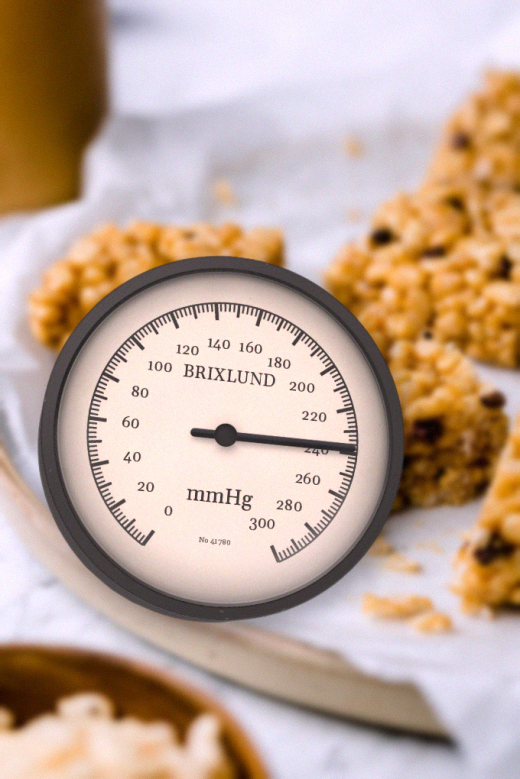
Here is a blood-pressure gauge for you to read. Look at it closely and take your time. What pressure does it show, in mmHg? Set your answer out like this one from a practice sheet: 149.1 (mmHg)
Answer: 238 (mmHg)
